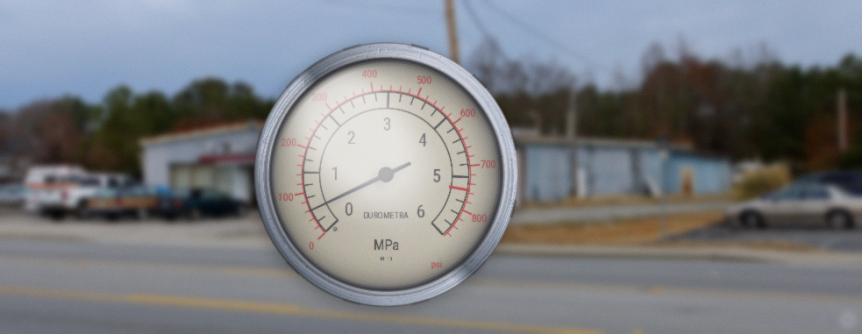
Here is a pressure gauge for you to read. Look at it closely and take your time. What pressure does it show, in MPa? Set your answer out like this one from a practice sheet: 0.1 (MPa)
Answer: 0.4 (MPa)
